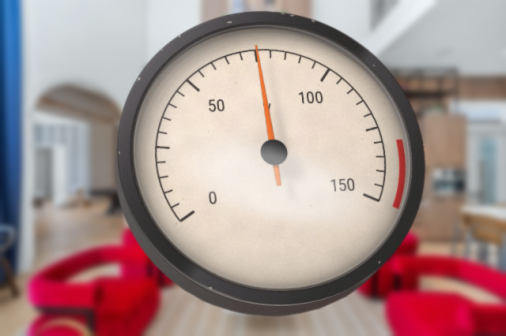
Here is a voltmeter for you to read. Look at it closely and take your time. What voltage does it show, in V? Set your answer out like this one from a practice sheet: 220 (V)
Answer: 75 (V)
